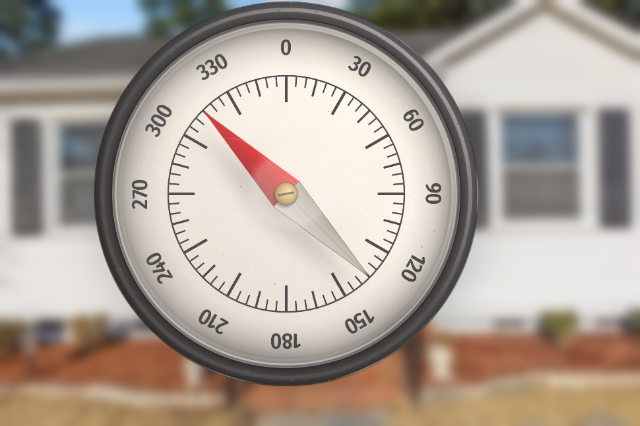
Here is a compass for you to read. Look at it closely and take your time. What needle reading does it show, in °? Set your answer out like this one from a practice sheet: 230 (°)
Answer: 315 (°)
